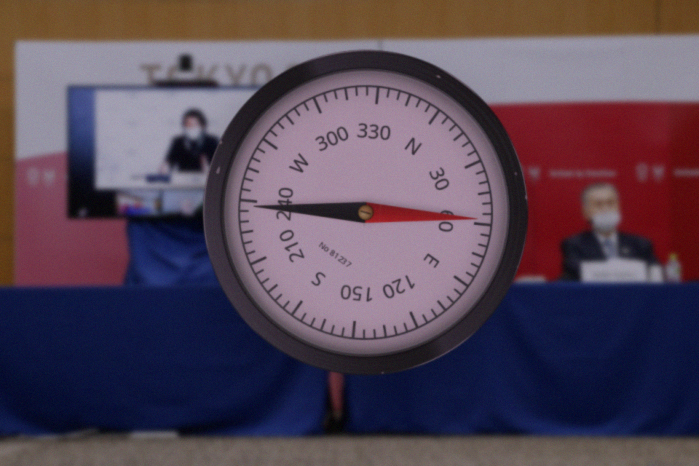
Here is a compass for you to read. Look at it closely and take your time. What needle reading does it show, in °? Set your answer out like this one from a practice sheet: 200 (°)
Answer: 57.5 (°)
